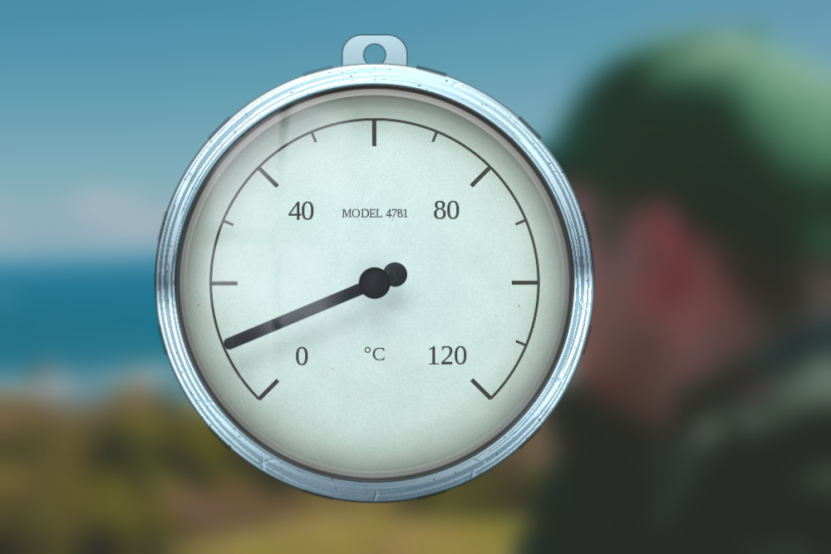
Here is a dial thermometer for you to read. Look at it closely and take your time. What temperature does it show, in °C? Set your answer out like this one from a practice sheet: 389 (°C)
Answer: 10 (°C)
